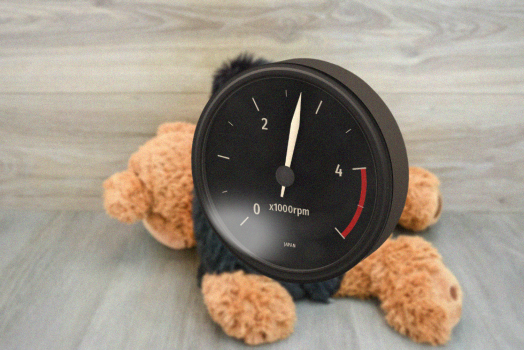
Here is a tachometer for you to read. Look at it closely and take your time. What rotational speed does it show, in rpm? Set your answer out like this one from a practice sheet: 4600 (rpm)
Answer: 2750 (rpm)
